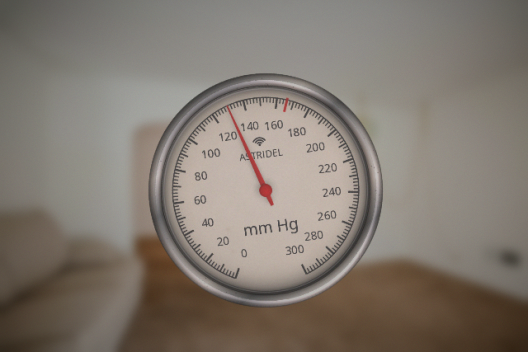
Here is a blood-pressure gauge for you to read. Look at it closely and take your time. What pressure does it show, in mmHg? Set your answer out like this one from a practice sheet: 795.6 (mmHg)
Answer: 130 (mmHg)
